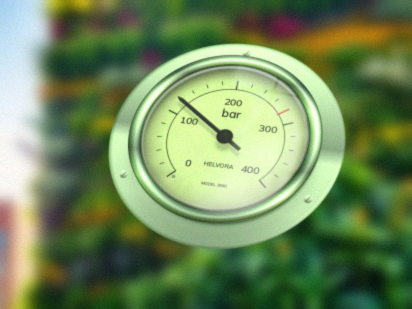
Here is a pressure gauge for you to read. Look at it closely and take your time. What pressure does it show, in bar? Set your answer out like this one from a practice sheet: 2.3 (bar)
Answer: 120 (bar)
